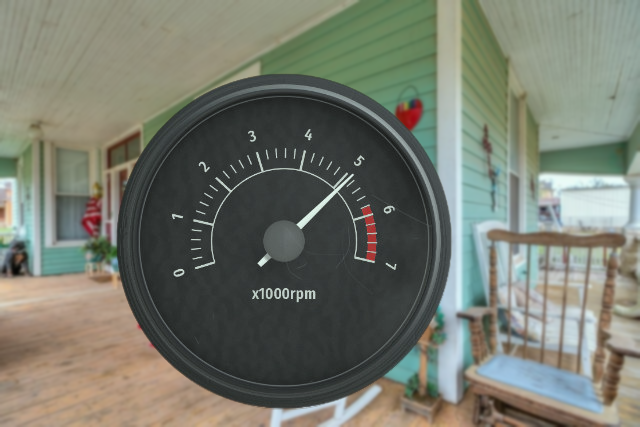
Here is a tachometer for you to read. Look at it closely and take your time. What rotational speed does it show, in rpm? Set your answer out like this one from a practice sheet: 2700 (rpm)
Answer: 5100 (rpm)
